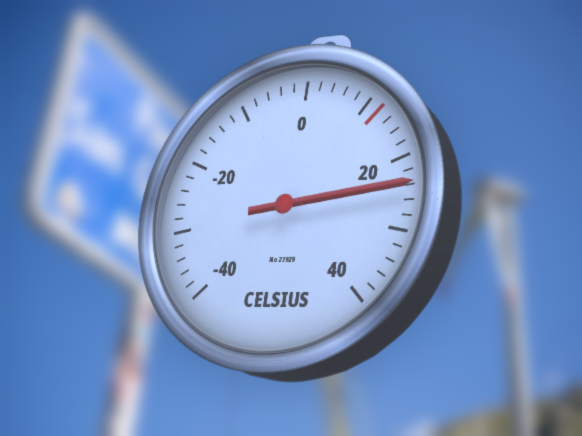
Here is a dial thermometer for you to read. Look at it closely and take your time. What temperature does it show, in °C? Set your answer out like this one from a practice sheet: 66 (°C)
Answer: 24 (°C)
